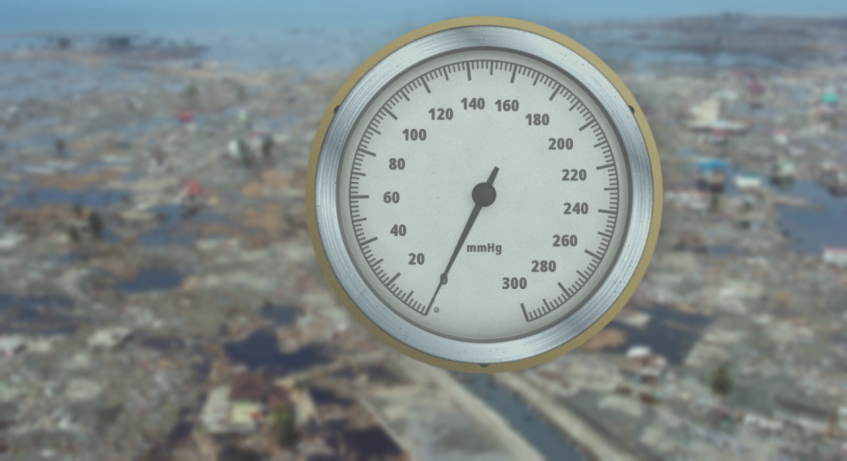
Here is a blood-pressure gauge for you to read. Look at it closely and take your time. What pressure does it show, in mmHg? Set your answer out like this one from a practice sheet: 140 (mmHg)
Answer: 0 (mmHg)
